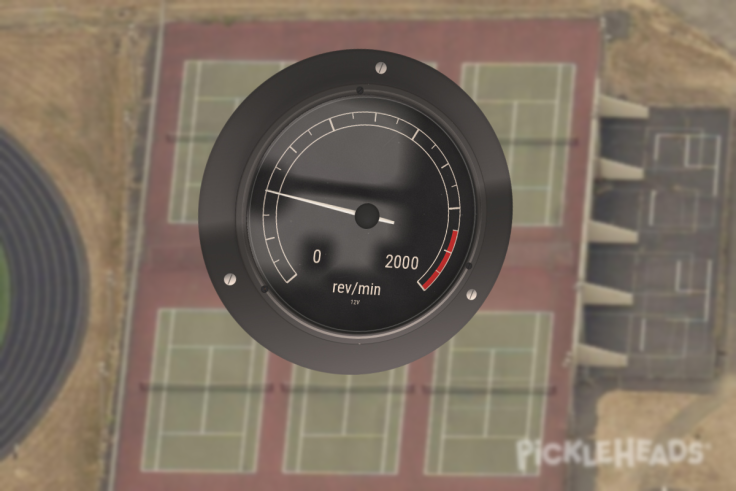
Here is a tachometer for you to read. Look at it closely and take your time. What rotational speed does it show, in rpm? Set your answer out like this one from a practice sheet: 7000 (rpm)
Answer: 400 (rpm)
